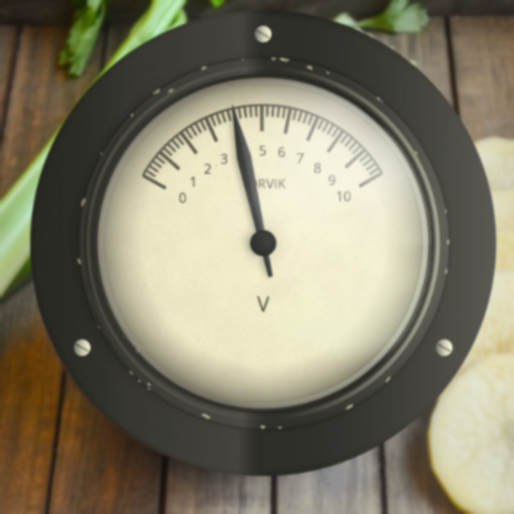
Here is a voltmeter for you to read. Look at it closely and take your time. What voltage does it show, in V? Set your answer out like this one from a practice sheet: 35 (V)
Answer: 4 (V)
